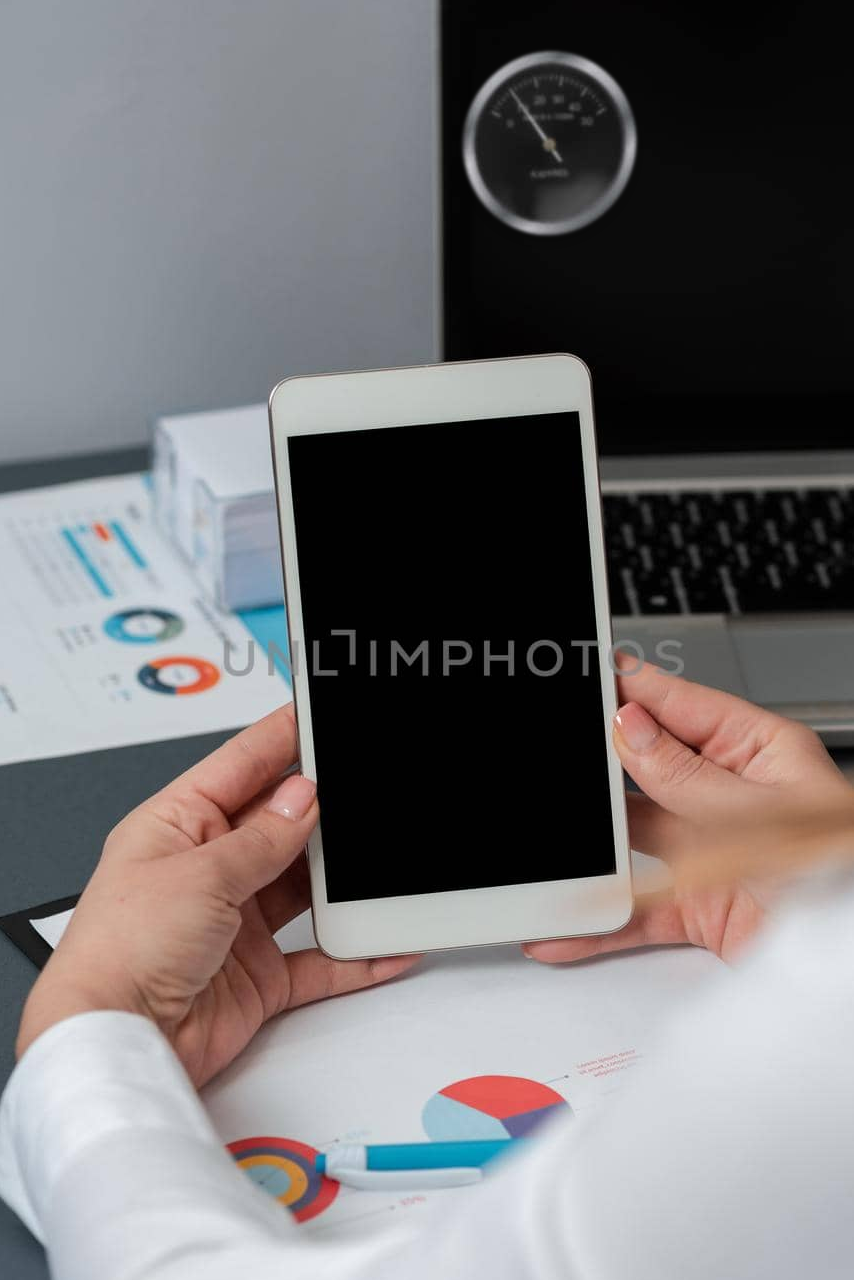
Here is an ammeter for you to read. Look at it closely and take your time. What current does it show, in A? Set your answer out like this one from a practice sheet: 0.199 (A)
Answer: 10 (A)
